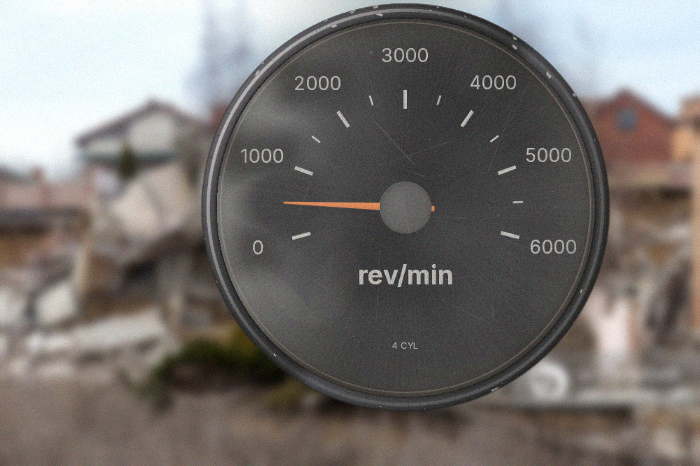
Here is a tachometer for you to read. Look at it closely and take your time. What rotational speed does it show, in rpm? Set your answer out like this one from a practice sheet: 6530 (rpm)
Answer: 500 (rpm)
